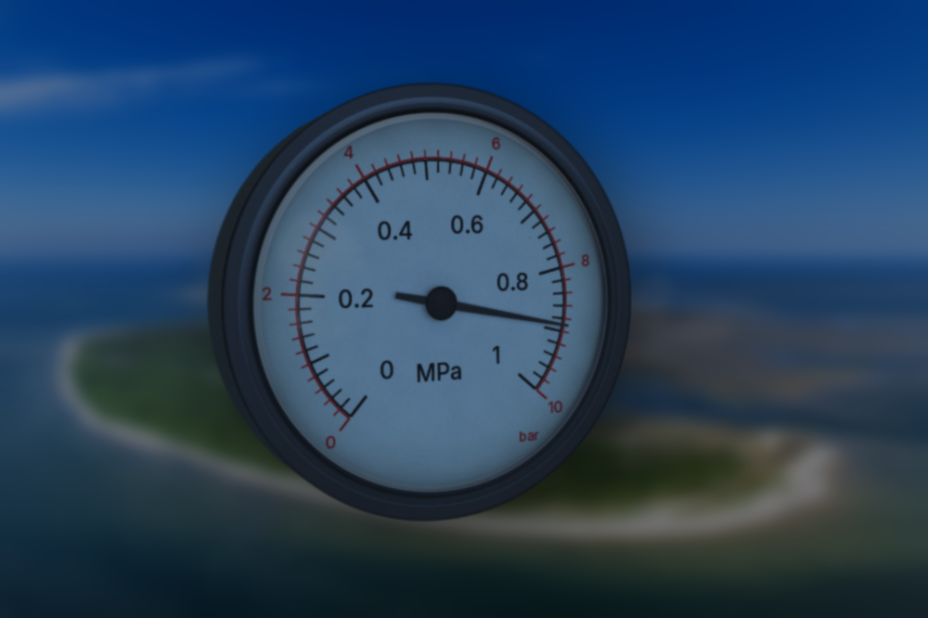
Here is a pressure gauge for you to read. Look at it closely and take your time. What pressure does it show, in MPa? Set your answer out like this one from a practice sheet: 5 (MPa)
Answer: 0.89 (MPa)
